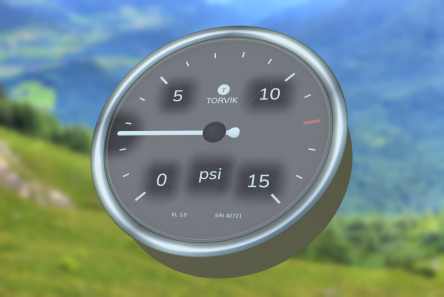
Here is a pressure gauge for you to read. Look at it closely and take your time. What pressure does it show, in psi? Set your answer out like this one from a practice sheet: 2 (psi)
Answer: 2.5 (psi)
